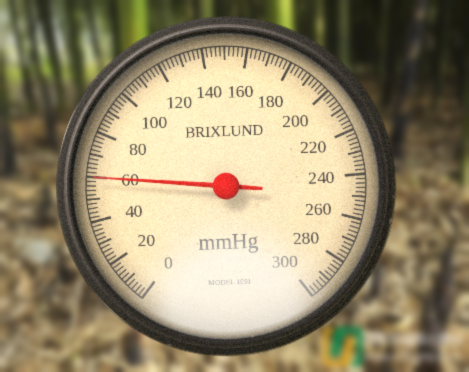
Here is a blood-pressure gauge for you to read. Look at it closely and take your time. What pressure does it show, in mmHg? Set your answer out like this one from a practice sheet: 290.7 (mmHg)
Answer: 60 (mmHg)
